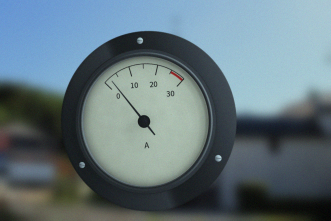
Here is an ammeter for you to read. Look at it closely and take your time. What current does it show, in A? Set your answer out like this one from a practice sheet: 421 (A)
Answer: 2.5 (A)
